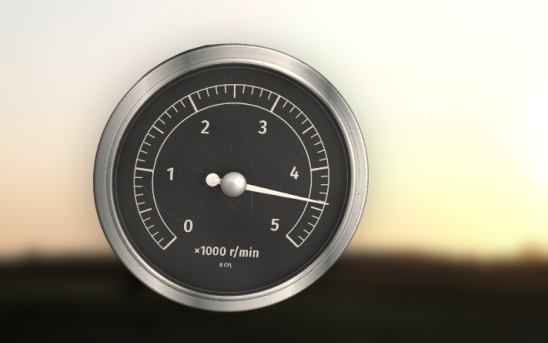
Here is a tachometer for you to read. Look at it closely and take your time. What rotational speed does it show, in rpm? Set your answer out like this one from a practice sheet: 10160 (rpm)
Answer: 4400 (rpm)
